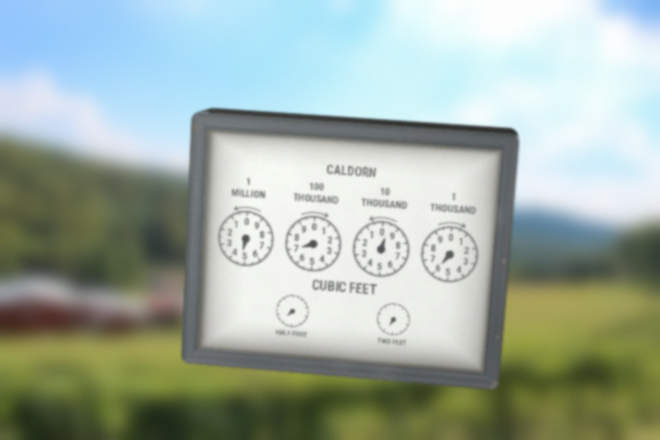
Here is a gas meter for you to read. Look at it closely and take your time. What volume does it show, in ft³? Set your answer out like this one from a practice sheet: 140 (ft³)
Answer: 469600 (ft³)
